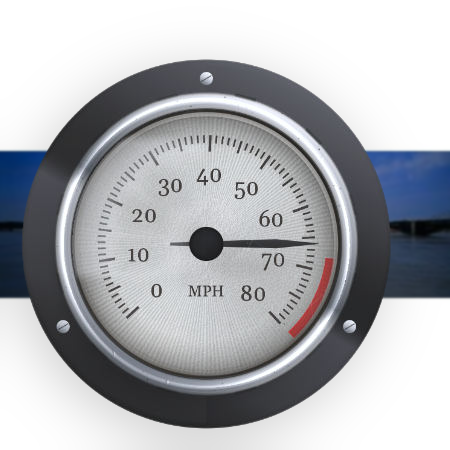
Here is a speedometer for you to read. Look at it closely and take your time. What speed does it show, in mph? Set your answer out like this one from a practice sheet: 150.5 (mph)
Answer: 66 (mph)
